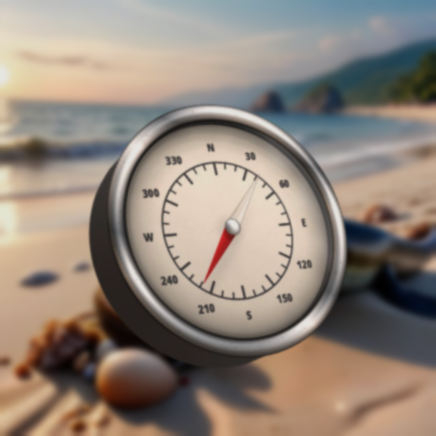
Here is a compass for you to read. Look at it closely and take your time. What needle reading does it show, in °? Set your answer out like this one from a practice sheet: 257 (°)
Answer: 220 (°)
